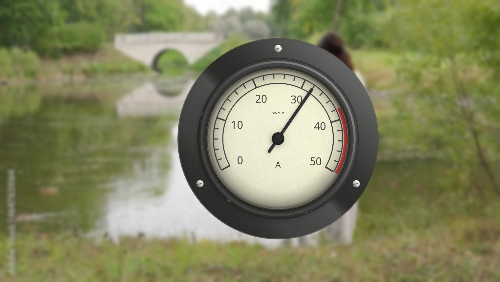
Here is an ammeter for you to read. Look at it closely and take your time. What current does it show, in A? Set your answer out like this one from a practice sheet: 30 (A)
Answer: 32 (A)
